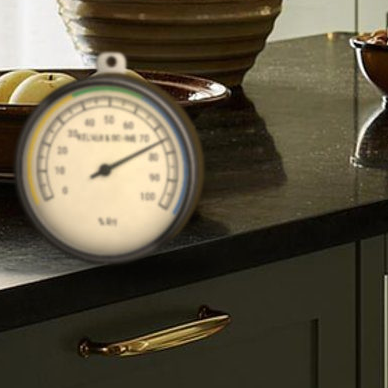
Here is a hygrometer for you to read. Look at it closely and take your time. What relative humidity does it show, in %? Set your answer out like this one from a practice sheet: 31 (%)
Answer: 75 (%)
